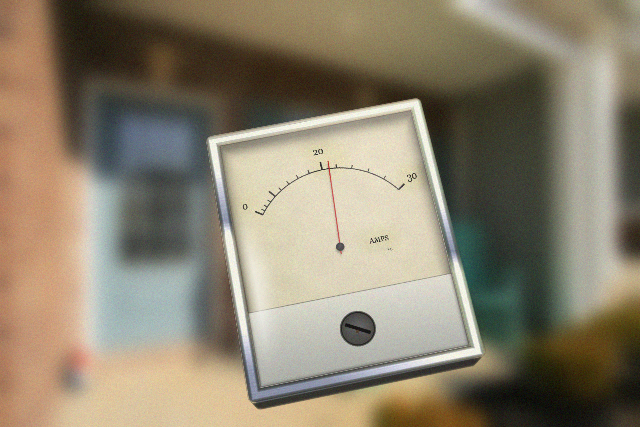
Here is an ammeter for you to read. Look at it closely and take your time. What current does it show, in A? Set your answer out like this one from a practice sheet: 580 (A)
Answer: 21 (A)
